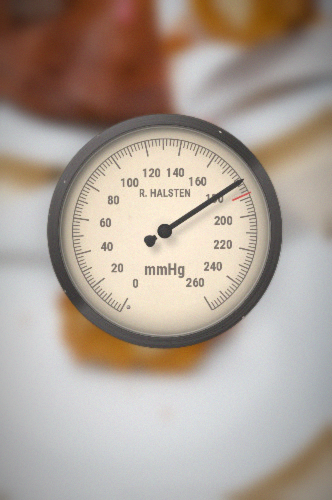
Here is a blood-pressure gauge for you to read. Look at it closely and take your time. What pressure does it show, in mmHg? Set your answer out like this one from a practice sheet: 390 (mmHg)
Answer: 180 (mmHg)
